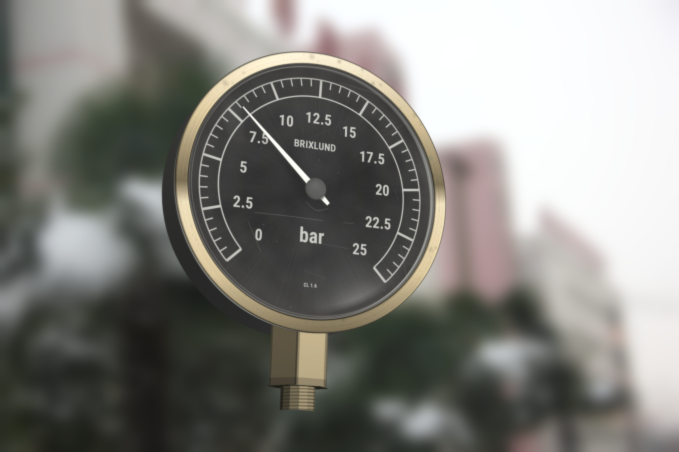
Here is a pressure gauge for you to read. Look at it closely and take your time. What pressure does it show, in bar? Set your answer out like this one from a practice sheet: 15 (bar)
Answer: 8 (bar)
